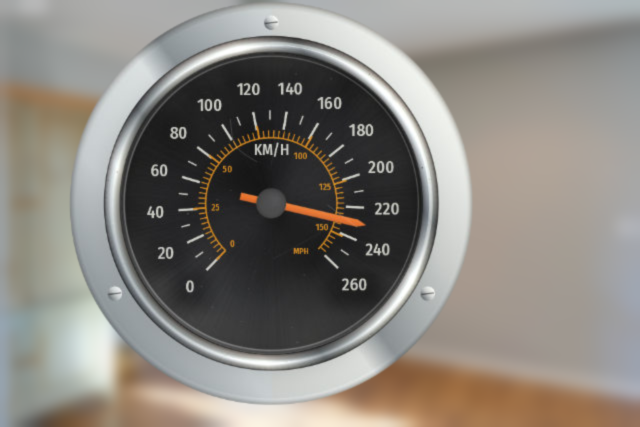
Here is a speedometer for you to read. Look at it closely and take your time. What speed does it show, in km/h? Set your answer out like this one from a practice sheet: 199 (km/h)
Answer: 230 (km/h)
